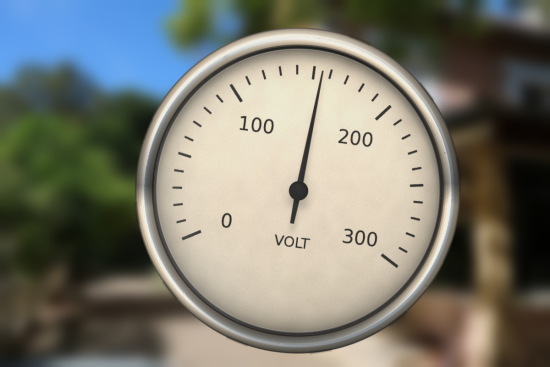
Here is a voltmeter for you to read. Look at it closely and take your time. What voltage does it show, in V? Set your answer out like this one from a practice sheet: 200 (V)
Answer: 155 (V)
